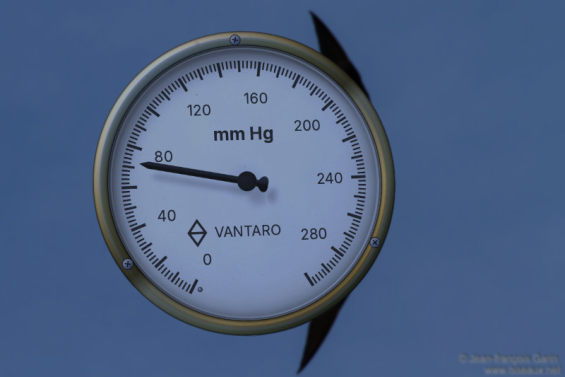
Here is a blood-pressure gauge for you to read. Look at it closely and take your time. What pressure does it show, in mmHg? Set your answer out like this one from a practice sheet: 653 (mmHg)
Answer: 72 (mmHg)
